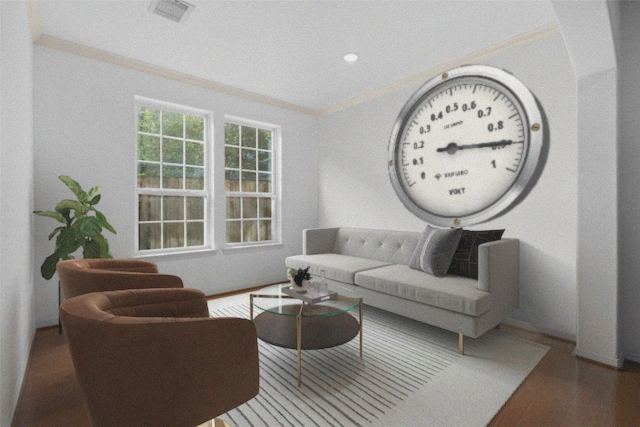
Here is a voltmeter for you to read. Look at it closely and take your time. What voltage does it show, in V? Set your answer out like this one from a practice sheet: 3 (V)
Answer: 0.9 (V)
